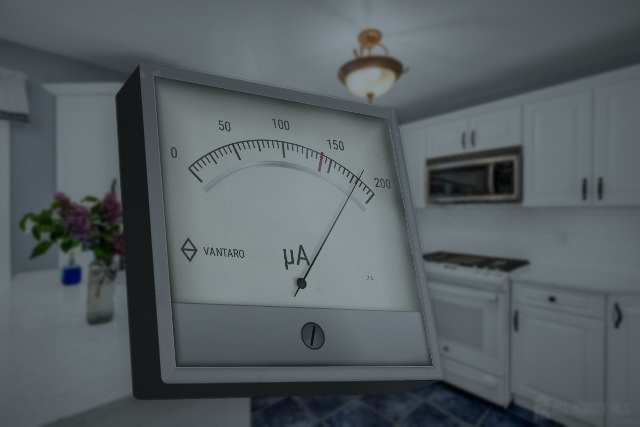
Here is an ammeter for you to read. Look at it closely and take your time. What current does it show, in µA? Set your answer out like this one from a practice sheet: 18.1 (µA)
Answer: 180 (µA)
